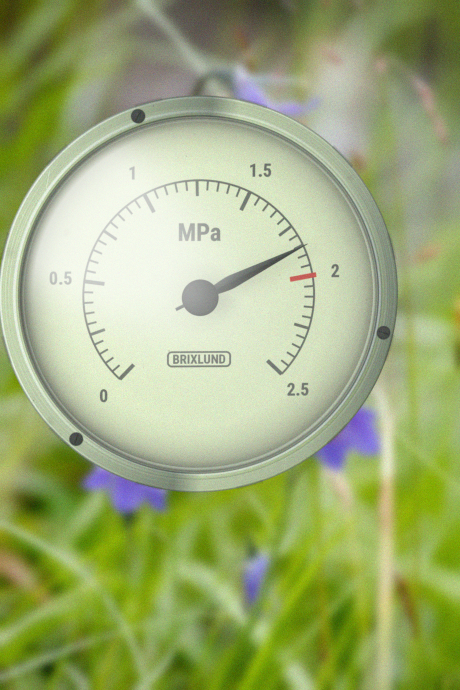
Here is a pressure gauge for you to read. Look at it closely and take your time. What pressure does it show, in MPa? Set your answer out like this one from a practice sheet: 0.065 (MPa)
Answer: 1.85 (MPa)
